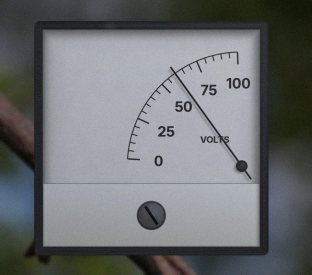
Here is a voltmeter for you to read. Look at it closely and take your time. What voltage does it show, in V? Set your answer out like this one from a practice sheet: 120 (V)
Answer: 60 (V)
